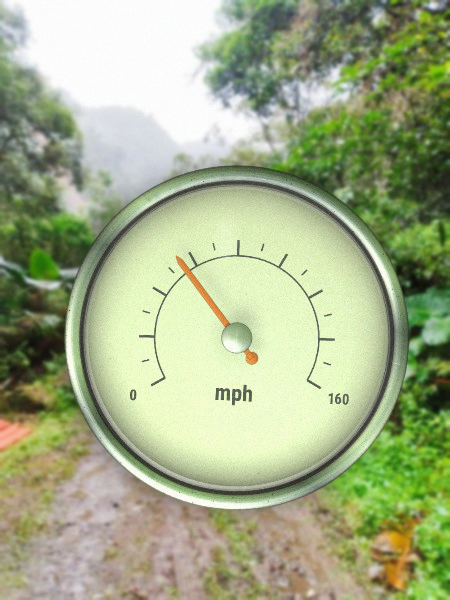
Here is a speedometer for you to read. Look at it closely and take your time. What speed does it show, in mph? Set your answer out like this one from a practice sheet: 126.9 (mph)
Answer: 55 (mph)
